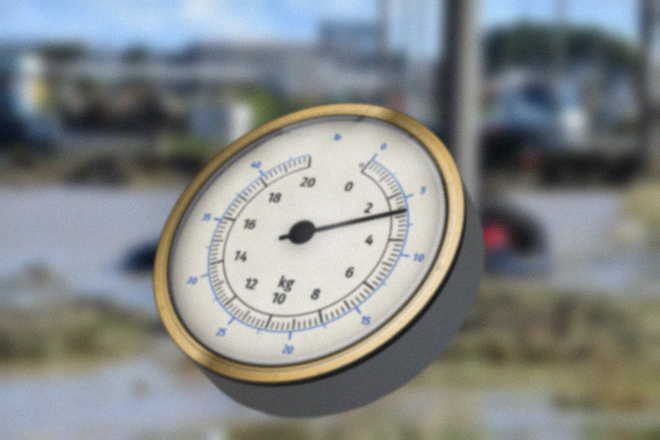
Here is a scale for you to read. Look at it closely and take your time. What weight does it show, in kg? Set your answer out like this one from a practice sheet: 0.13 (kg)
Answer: 3 (kg)
